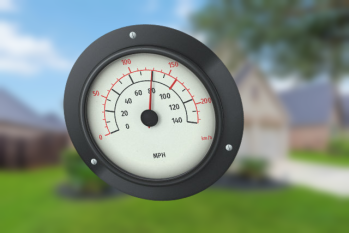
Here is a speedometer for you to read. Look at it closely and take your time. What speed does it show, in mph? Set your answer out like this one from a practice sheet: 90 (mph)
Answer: 80 (mph)
